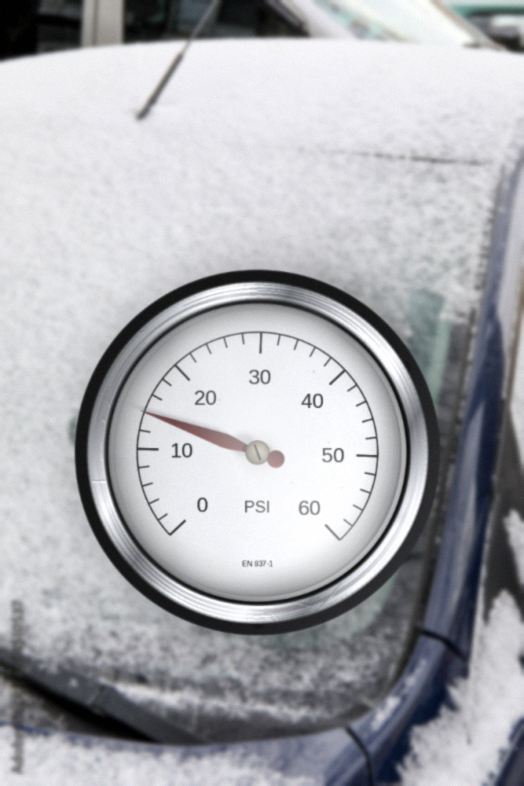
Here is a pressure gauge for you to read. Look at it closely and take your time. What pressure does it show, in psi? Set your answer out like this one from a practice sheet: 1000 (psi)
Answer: 14 (psi)
